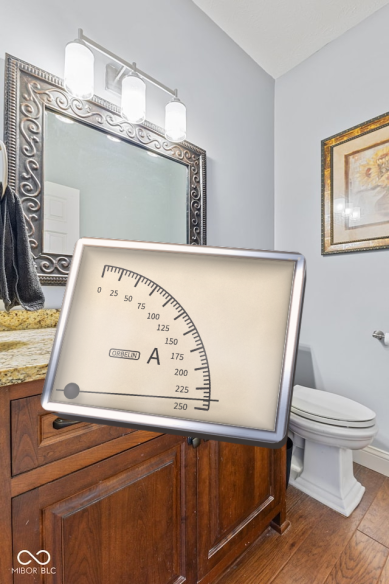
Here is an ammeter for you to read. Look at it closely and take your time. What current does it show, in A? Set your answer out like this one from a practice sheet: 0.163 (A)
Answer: 240 (A)
